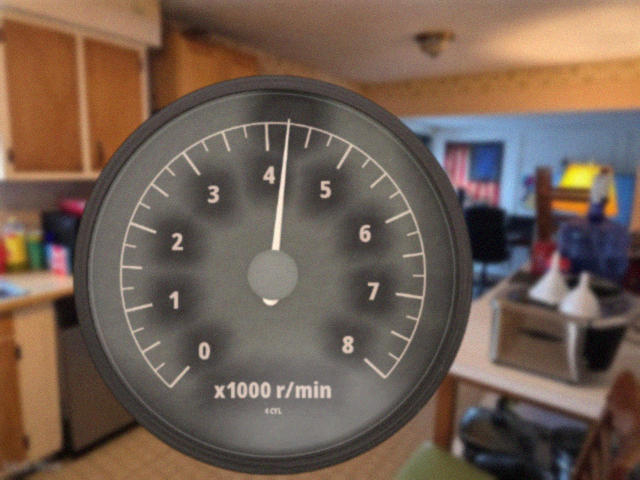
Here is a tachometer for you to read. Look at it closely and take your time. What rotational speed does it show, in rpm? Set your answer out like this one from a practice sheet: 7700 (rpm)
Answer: 4250 (rpm)
